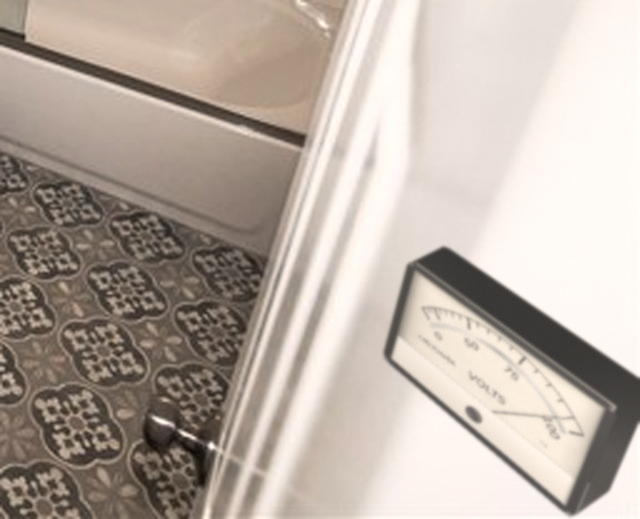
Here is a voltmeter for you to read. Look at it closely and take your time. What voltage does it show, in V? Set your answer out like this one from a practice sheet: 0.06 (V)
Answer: 95 (V)
